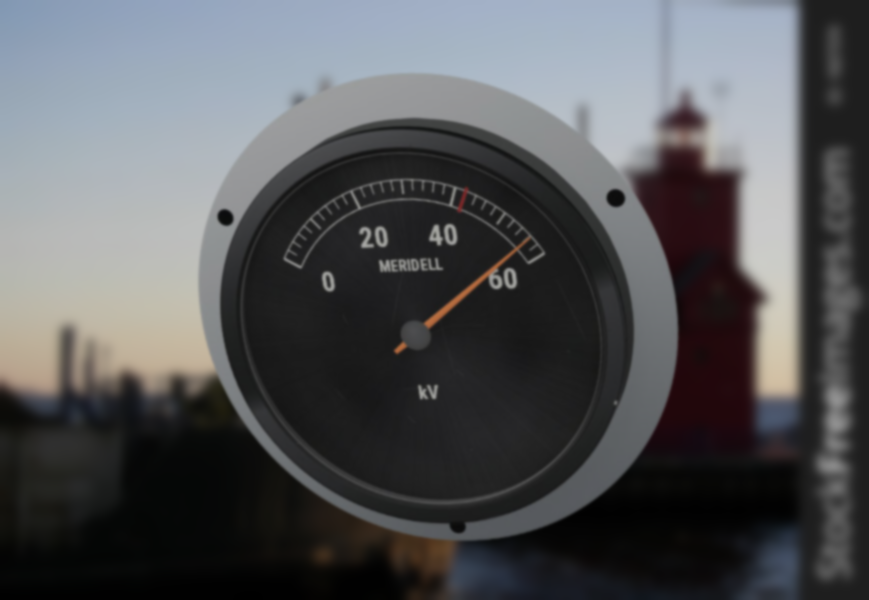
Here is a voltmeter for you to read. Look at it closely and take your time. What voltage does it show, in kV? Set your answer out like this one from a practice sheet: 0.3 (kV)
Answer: 56 (kV)
